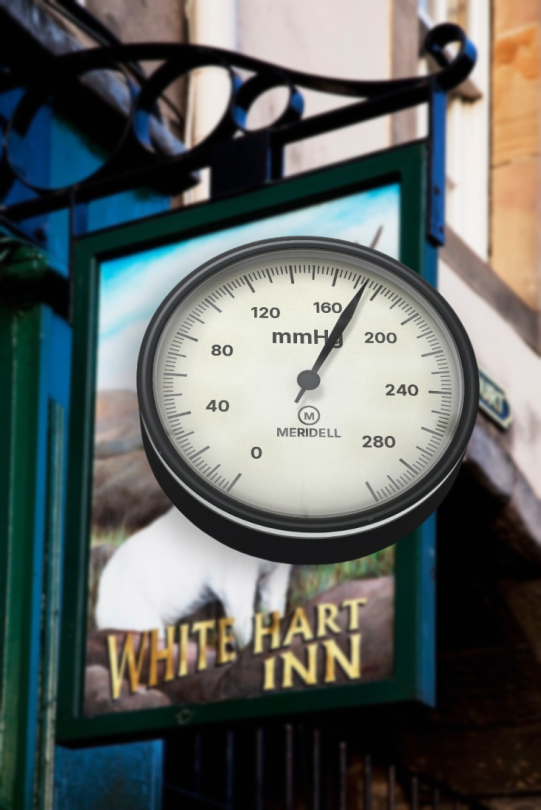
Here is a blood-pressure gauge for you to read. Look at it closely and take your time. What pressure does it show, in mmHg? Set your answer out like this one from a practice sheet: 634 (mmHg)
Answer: 174 (mmHg)
